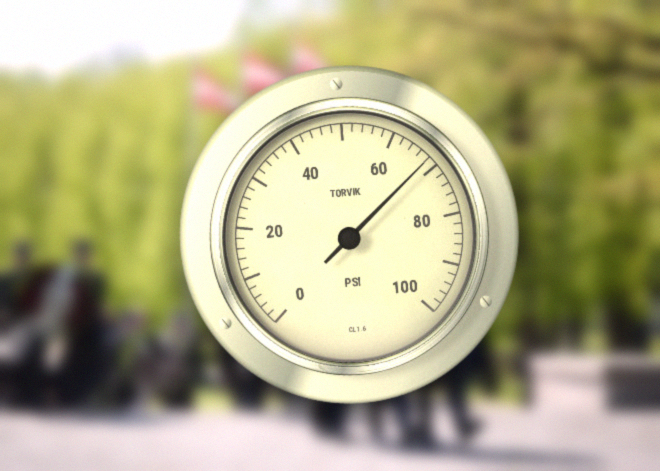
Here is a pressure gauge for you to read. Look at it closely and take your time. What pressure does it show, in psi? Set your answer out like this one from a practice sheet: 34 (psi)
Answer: 68 (psi)
